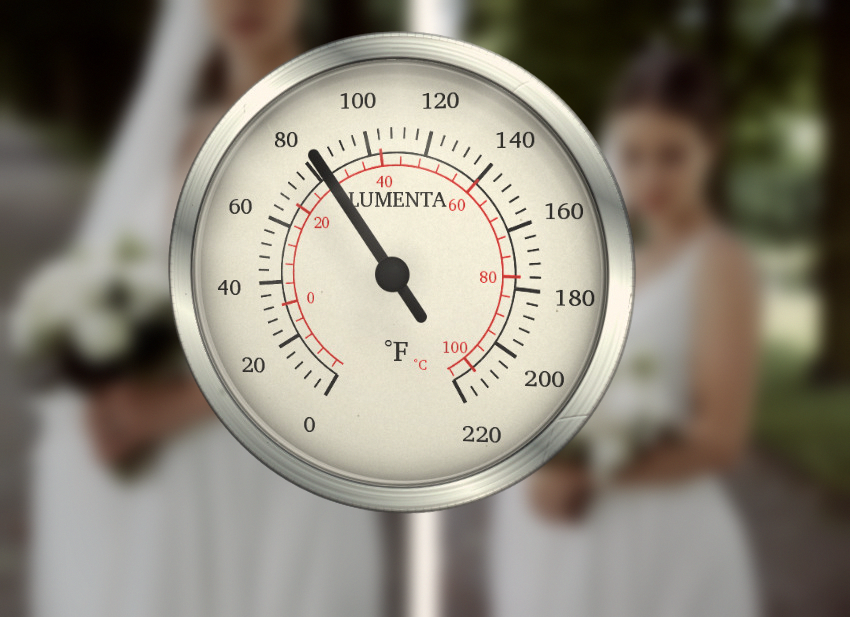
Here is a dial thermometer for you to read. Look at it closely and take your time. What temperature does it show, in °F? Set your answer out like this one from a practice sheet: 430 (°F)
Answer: 84 (°F)
